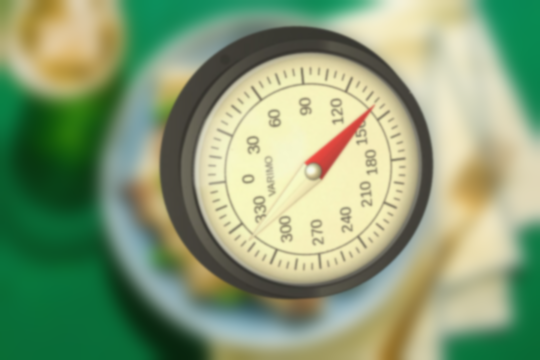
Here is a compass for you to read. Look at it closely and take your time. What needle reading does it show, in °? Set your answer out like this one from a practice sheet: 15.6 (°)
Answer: 140 (°)
